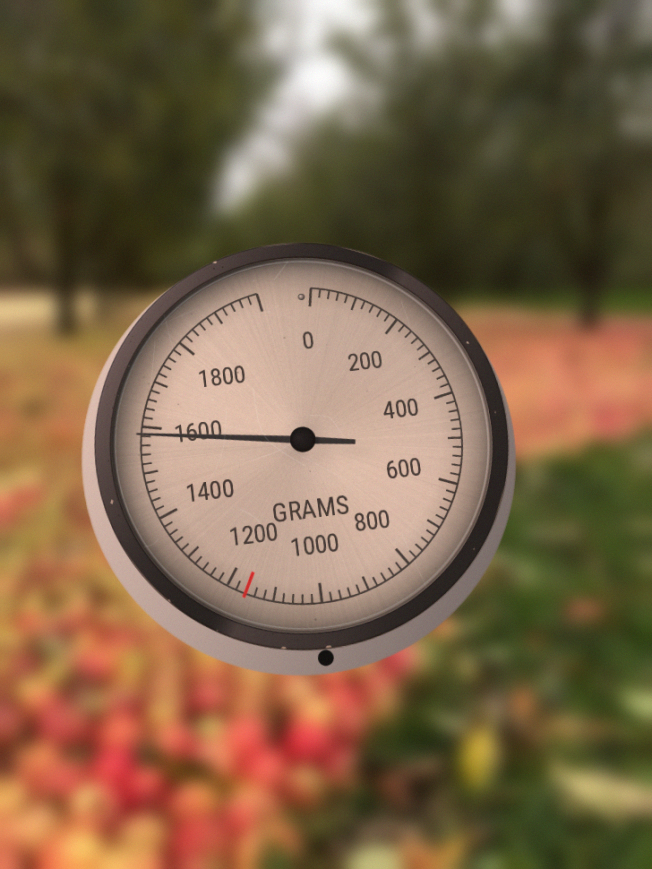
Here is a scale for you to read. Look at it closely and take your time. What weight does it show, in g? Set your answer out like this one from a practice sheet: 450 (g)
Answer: 1580 (g)
